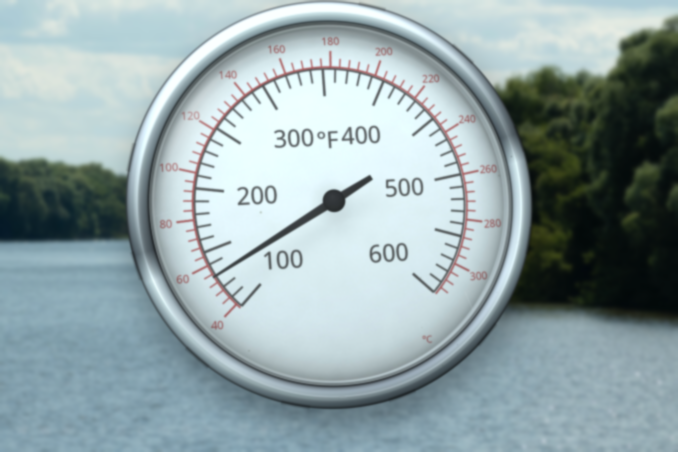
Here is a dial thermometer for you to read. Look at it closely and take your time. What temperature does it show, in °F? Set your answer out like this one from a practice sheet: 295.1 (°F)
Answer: 130 (°F)
